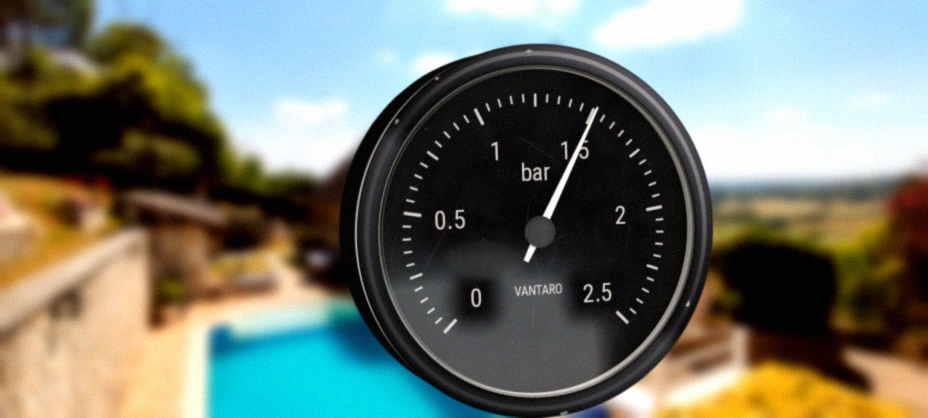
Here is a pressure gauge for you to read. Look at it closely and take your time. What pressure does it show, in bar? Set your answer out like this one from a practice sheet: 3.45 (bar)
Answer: 1.5 (bar)
